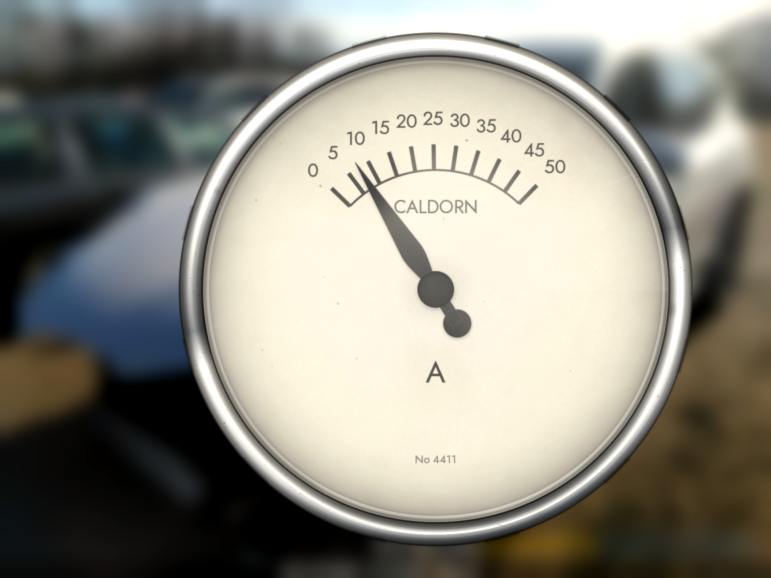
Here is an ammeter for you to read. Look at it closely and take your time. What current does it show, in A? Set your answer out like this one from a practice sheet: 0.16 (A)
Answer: 7.5 (A)
